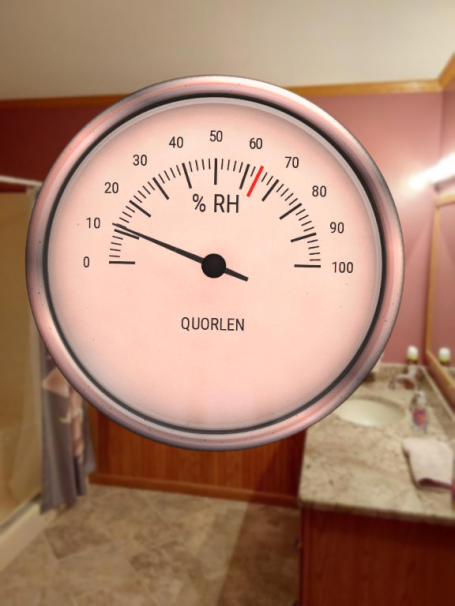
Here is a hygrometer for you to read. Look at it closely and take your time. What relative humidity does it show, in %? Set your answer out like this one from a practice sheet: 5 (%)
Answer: 12 (%)
